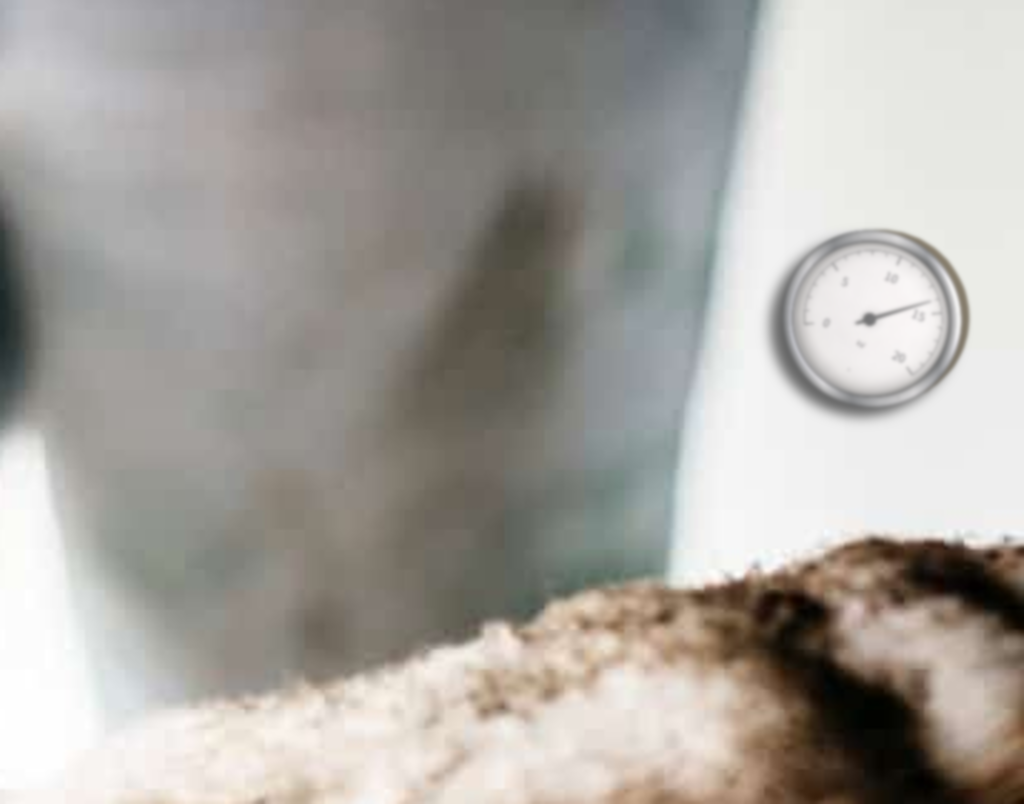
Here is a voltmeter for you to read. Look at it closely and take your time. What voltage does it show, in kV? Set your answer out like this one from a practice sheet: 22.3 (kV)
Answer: 14 (kV)
